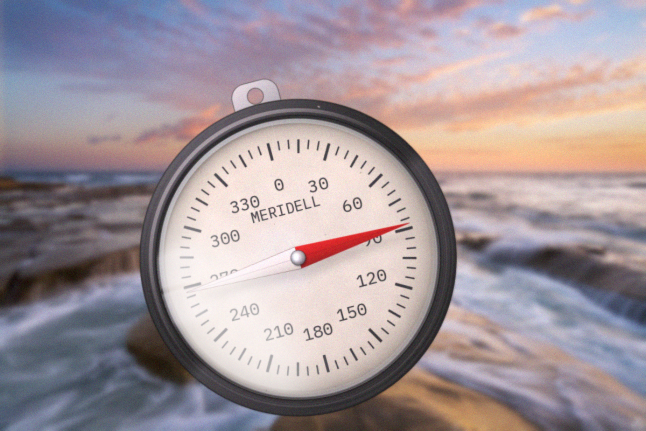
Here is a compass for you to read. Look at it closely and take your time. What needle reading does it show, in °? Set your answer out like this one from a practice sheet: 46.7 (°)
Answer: 87.5 (°)
